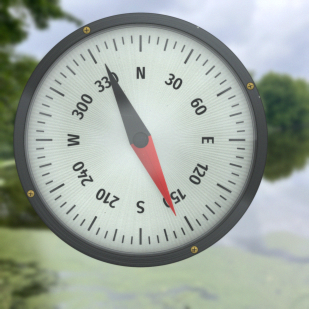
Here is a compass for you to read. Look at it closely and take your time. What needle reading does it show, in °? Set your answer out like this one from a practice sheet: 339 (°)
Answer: 155 (°)
